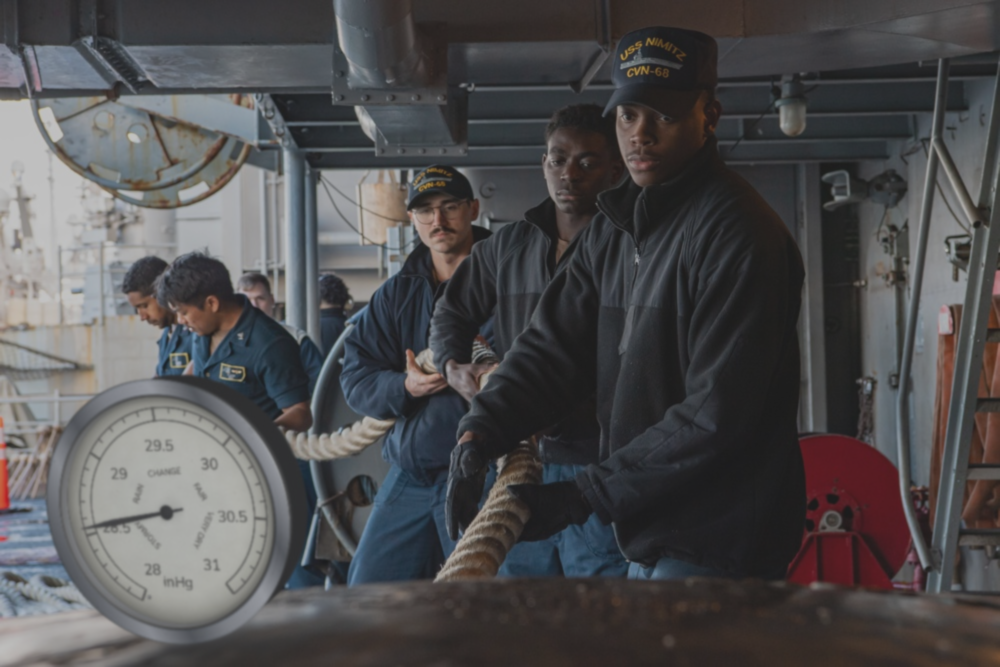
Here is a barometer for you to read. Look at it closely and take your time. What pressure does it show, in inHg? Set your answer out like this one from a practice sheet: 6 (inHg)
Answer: 28.55 (inHg)
